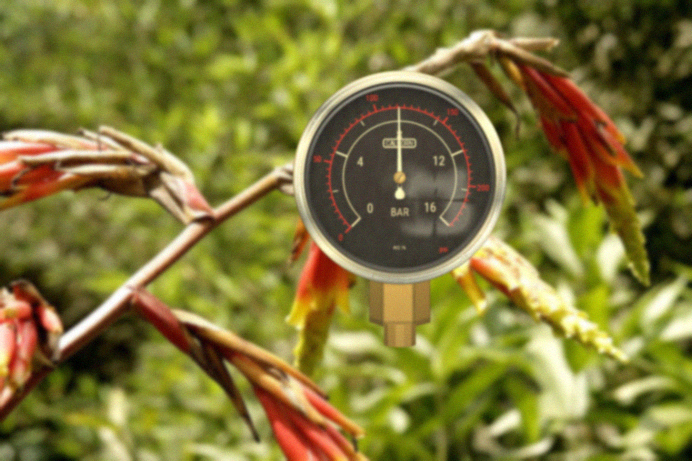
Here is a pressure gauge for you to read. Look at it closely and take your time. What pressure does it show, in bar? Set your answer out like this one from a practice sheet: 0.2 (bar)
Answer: 8 (bar)
